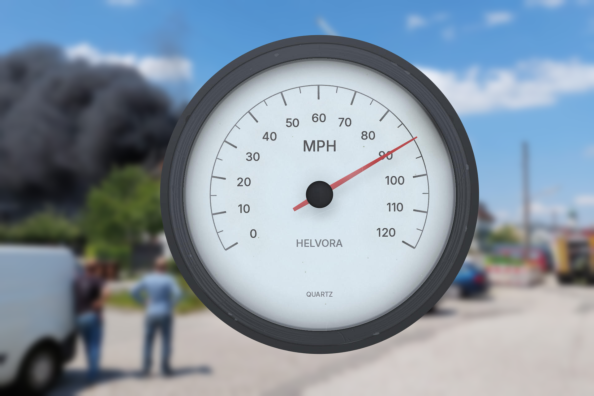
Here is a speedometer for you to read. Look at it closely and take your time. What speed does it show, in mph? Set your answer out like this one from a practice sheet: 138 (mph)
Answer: 90 (mph)
